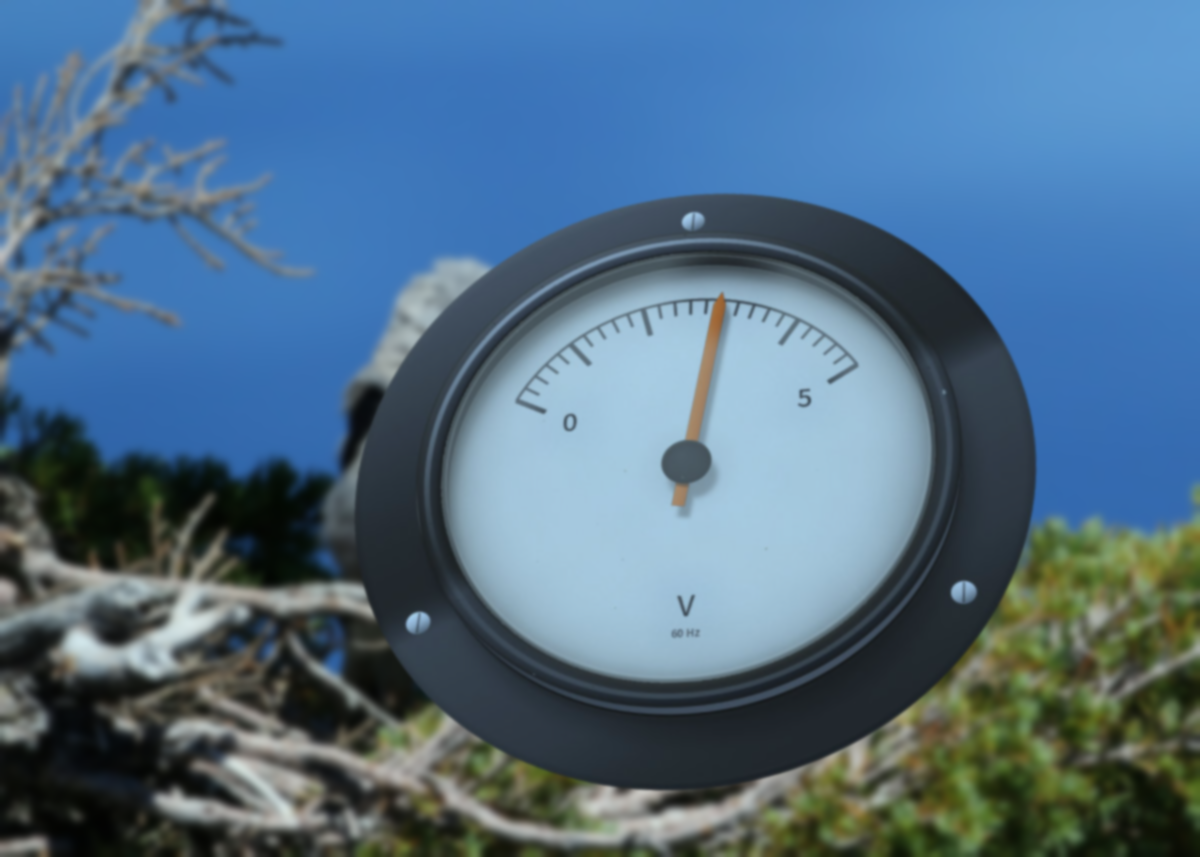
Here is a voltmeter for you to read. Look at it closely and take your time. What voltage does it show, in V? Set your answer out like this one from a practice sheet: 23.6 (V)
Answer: 3 (V)
